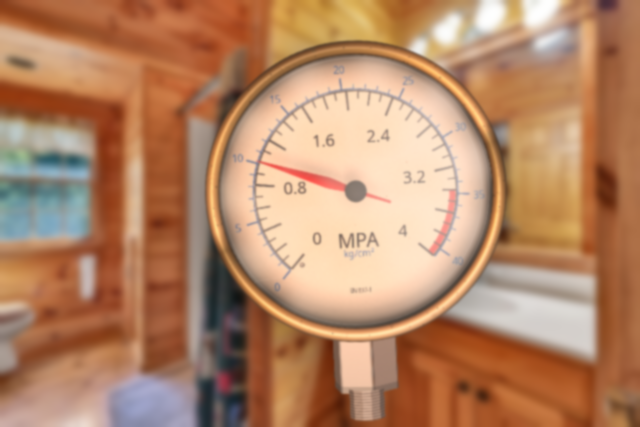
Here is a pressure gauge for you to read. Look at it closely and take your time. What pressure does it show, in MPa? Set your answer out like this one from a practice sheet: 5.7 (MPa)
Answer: 1 (MPa)
